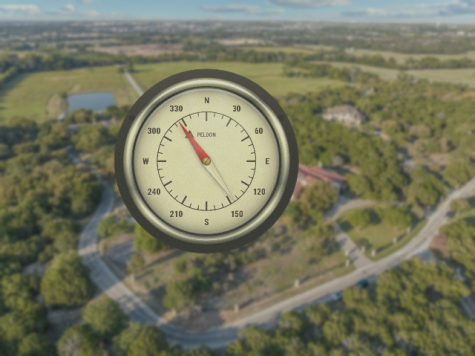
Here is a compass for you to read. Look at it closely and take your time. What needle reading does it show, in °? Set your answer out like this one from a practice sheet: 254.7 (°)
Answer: 325 (°)
